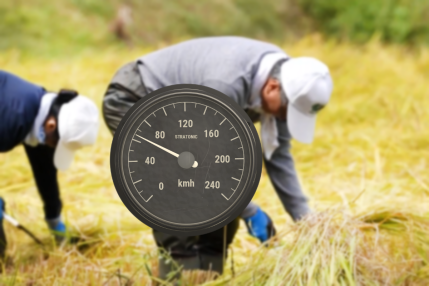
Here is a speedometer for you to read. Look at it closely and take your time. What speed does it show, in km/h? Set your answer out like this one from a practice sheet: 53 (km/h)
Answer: 65 (km/h)
